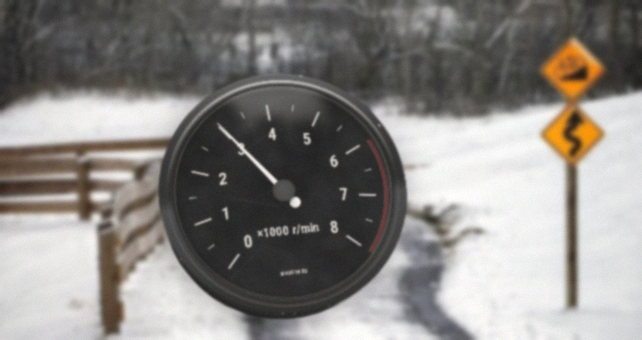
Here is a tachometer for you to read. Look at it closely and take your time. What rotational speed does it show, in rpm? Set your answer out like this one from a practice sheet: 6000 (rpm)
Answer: 3000 (rpm)
